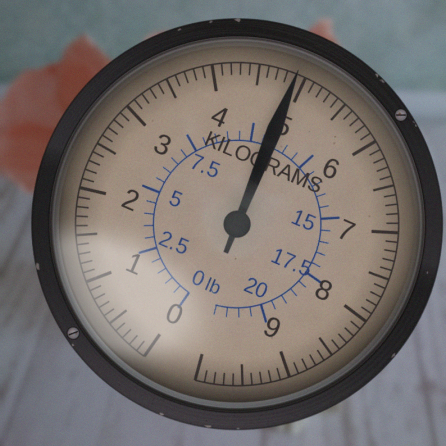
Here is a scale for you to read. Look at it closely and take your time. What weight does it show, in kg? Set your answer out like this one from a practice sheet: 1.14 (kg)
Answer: 4.9 (kg)
